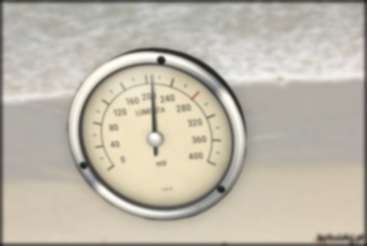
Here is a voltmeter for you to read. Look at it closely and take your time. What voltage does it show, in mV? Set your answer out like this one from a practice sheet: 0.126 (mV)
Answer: 210 (mV)
